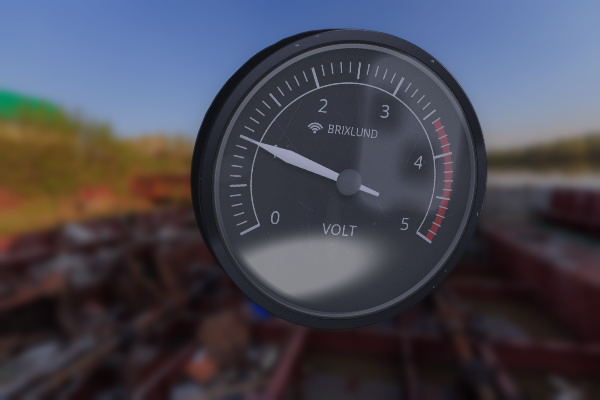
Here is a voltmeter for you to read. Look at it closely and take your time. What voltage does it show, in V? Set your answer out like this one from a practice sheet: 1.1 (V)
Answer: 1 (V)
